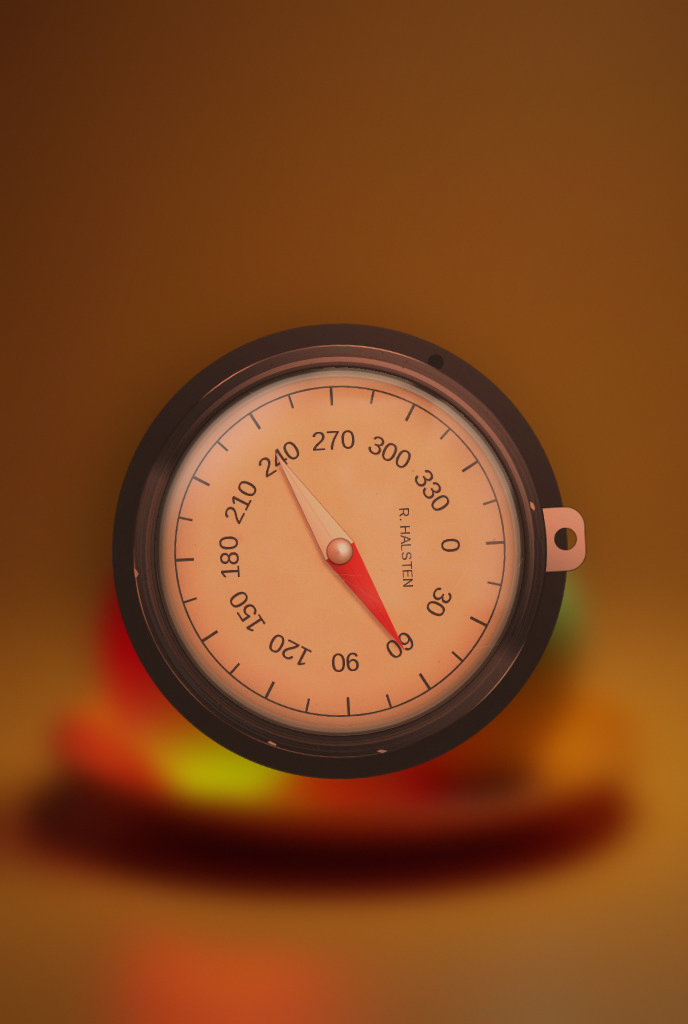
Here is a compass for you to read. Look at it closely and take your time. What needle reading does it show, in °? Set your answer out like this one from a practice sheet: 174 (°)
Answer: 60 (°)
